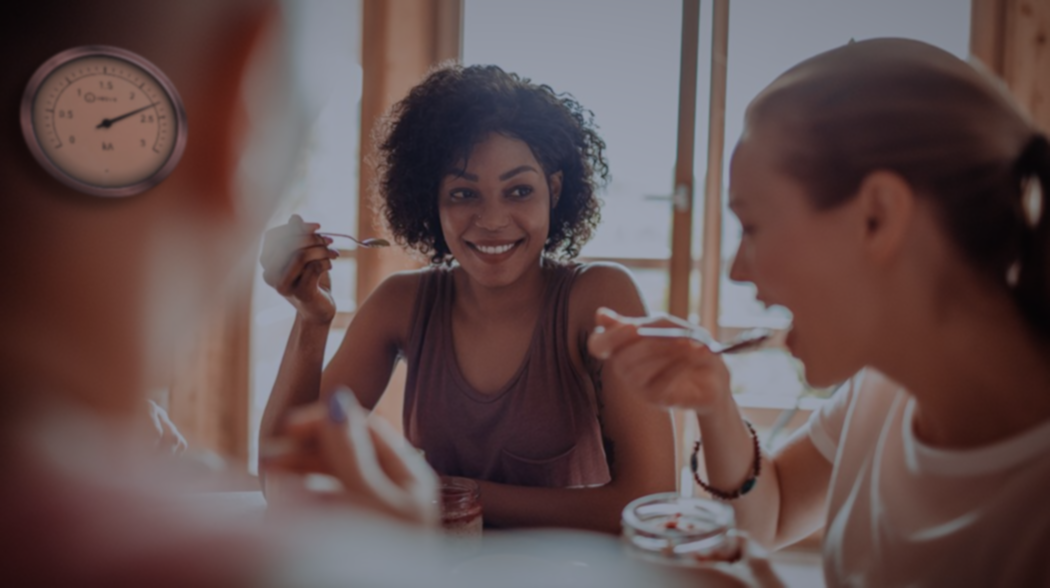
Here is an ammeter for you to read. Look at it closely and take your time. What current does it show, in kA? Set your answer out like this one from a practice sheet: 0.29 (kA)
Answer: 2.3 (kA)
